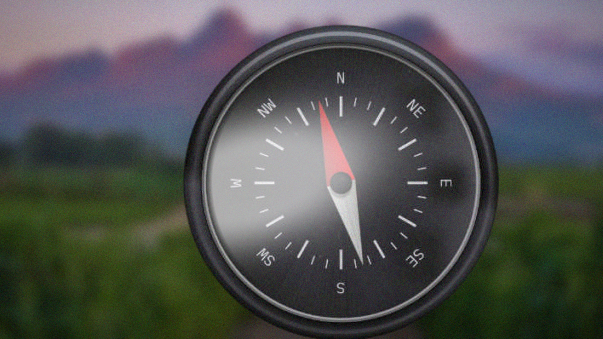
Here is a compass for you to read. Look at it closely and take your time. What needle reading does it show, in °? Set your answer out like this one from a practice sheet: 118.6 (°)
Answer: 345 (°)
